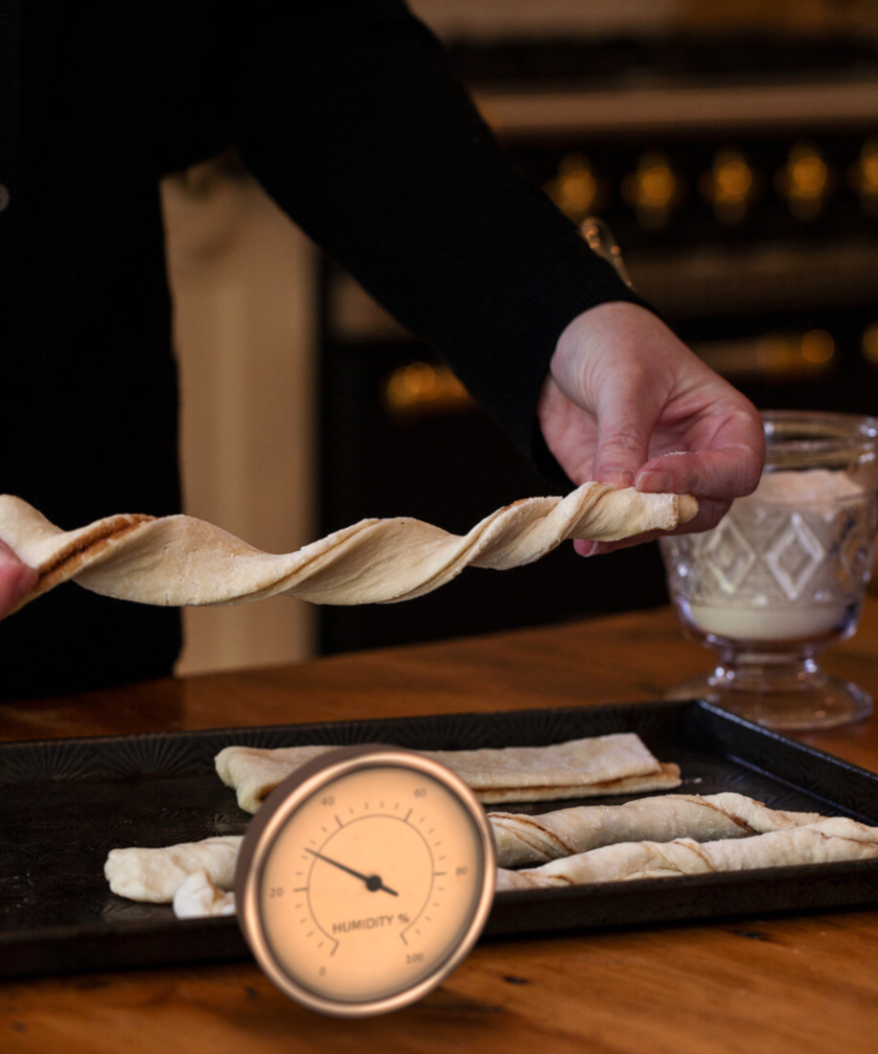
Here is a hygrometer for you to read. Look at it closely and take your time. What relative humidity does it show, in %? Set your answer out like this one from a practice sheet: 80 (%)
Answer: 30 (%)
